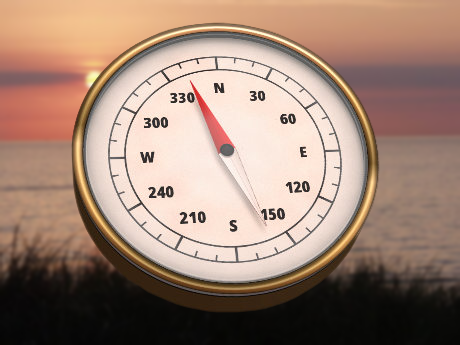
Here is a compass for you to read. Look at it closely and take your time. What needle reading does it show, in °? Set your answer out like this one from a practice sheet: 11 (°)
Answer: 340 (°)
